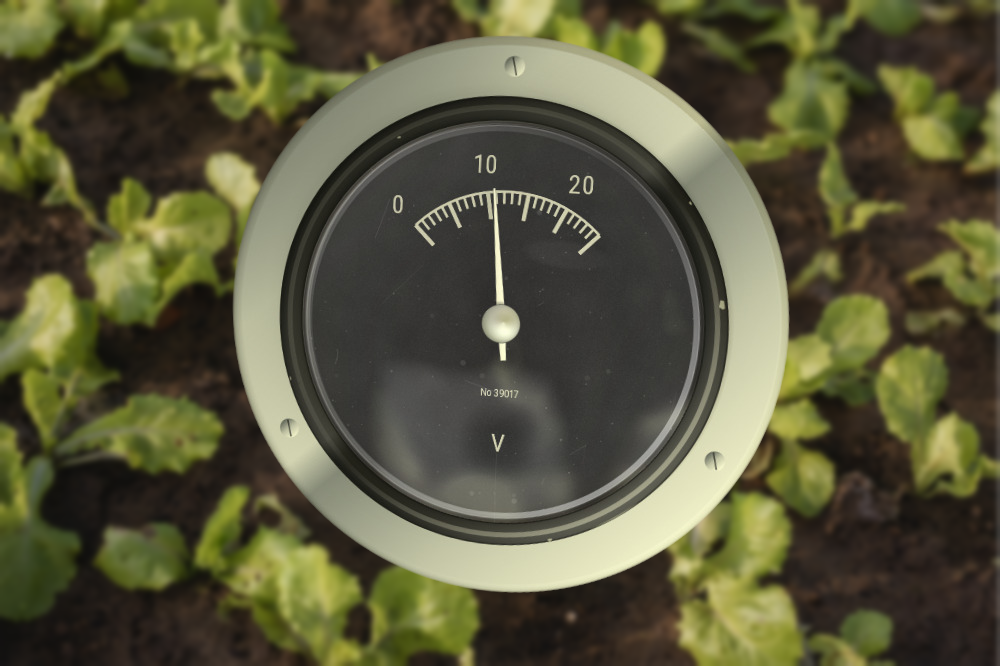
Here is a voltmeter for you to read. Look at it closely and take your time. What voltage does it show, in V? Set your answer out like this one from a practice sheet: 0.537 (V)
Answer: 11 (V)
